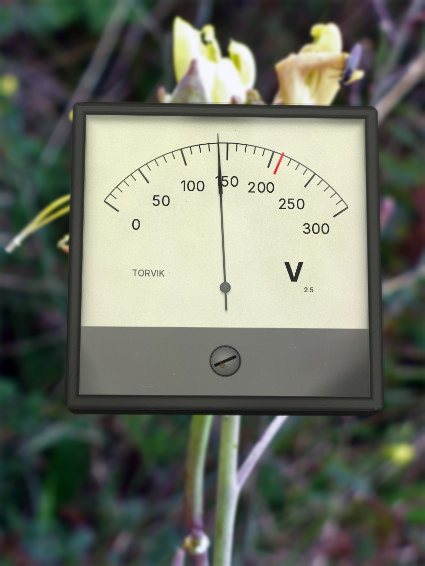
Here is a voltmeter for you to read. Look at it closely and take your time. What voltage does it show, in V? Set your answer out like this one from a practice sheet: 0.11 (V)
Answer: 140 (V)
